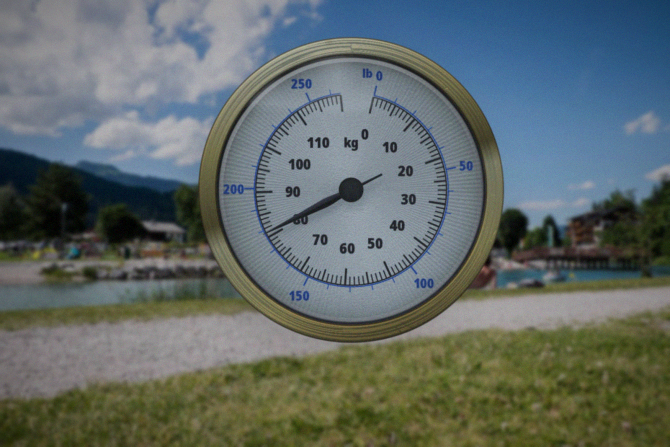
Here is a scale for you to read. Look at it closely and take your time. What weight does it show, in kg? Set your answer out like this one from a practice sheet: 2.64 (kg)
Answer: 81 (kg)
